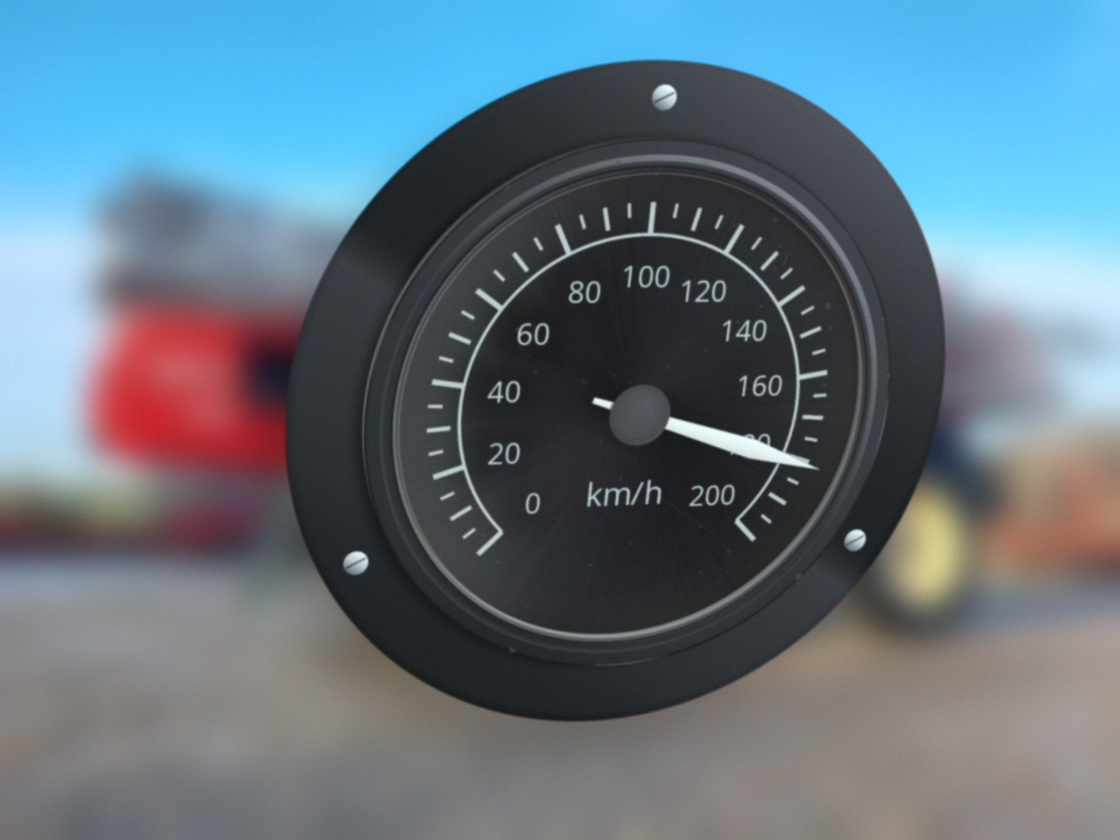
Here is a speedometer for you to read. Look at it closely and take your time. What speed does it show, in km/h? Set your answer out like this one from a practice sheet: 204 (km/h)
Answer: 180 (km/h)
